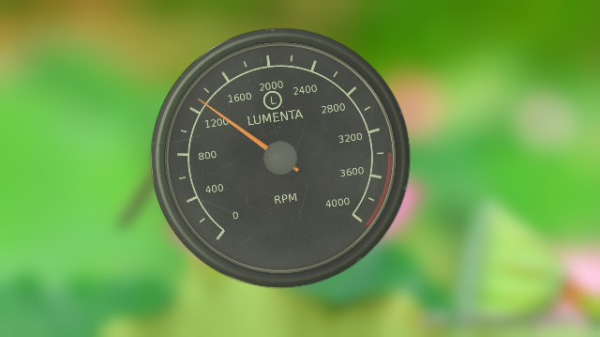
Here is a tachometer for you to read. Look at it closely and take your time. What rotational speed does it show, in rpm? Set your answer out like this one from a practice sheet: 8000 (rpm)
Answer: 1300 (rpm)
